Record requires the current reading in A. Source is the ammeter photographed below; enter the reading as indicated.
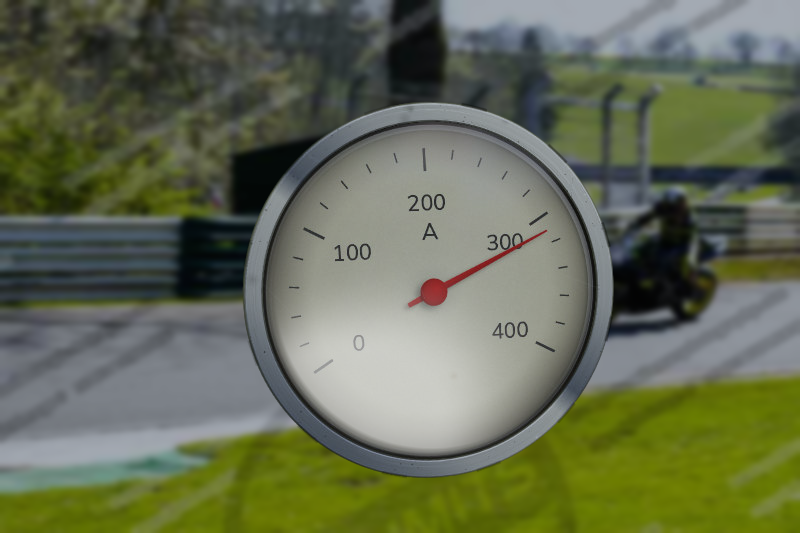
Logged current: 310 A
